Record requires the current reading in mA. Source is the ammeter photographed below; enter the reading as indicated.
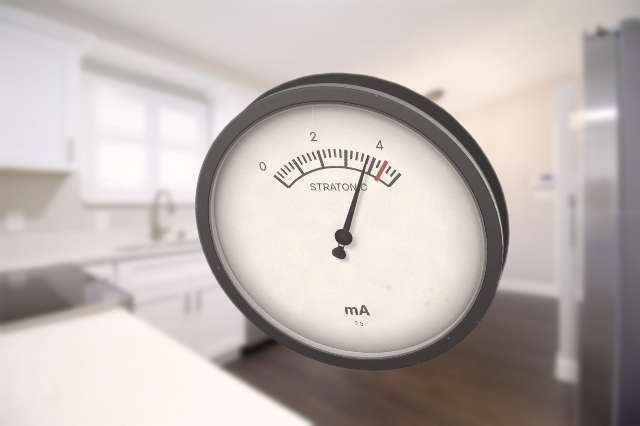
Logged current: 3.8 mA
